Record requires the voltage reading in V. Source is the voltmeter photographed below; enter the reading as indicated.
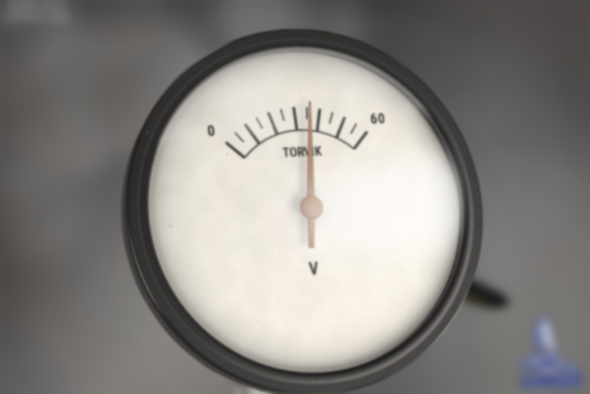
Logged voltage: 35 V
